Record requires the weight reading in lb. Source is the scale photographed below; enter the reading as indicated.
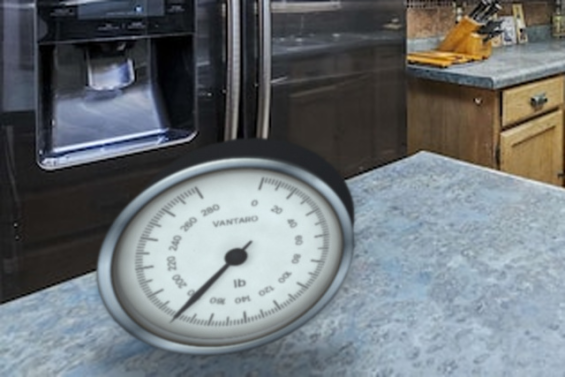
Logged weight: 180 lb
